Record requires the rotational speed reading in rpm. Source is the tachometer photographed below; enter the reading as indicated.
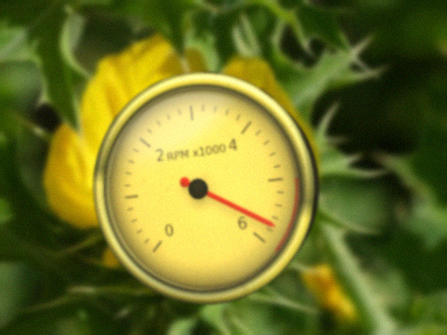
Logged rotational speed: 5700 rpm
